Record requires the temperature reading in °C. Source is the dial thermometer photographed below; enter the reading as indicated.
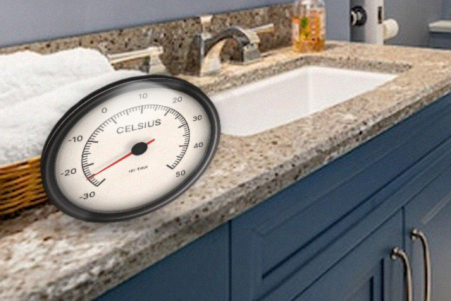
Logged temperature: -25 °C
